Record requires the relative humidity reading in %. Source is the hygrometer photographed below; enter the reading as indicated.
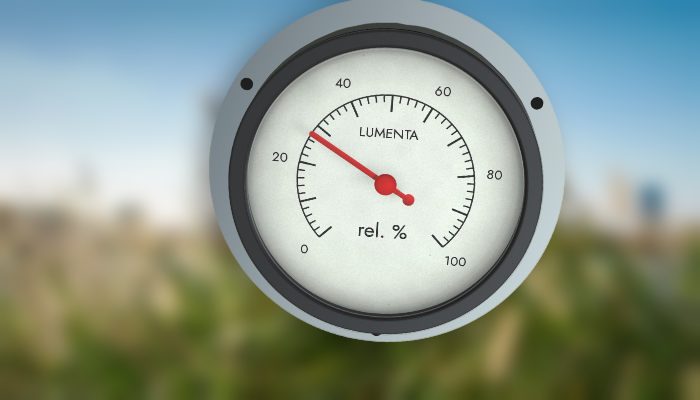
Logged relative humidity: 28 %
